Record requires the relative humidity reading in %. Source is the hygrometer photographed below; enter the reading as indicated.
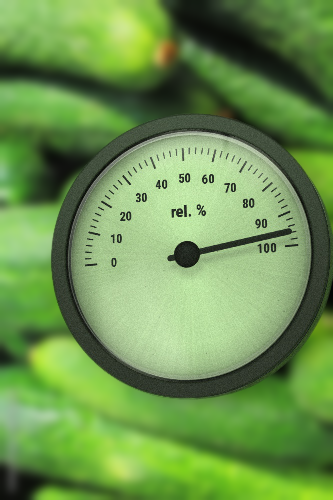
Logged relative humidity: 96 %
